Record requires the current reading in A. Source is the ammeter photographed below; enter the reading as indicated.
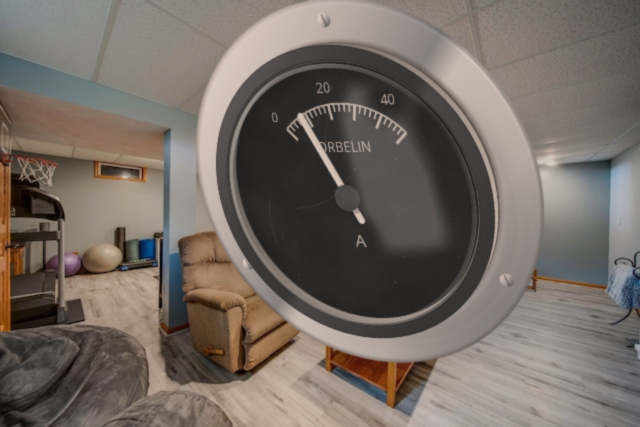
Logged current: 10 A
